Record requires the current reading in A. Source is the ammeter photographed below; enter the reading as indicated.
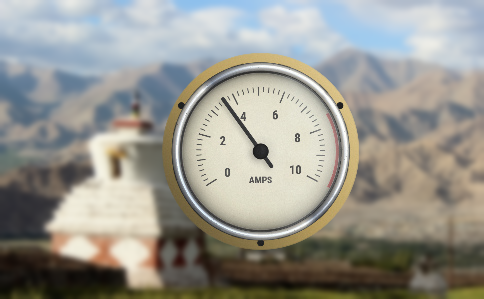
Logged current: 3.6 A
